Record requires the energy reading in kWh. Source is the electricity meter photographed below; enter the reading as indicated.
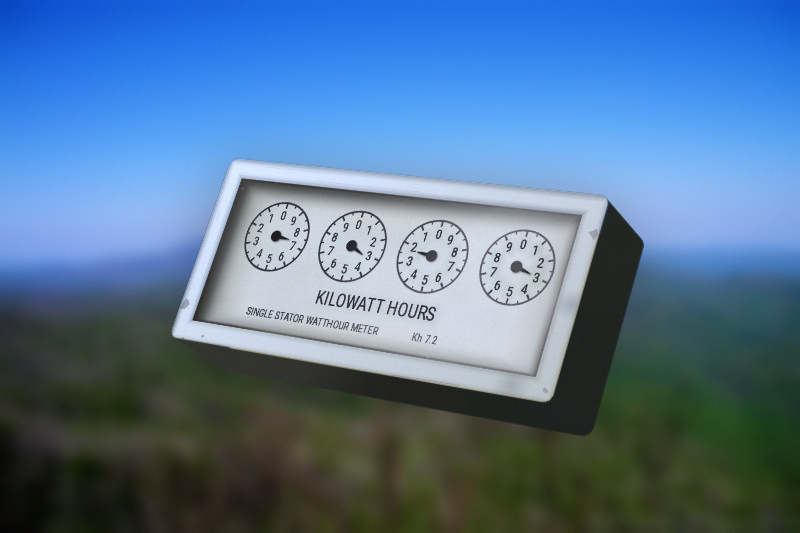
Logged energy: 7323 kWh
